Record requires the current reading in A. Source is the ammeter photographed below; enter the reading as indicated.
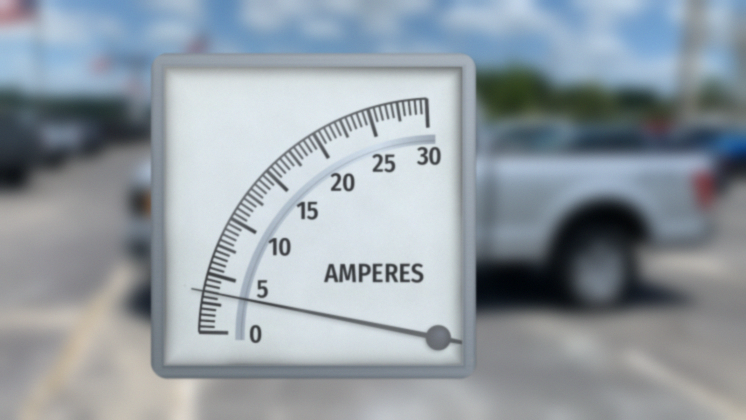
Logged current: 3.5 A
